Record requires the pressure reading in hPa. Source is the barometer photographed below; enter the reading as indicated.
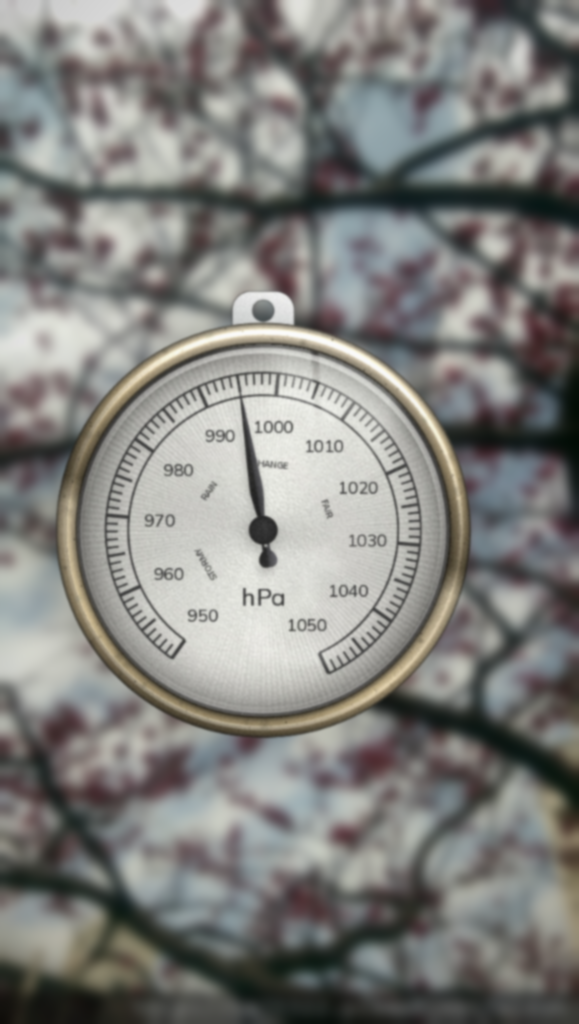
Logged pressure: 995 hPa
